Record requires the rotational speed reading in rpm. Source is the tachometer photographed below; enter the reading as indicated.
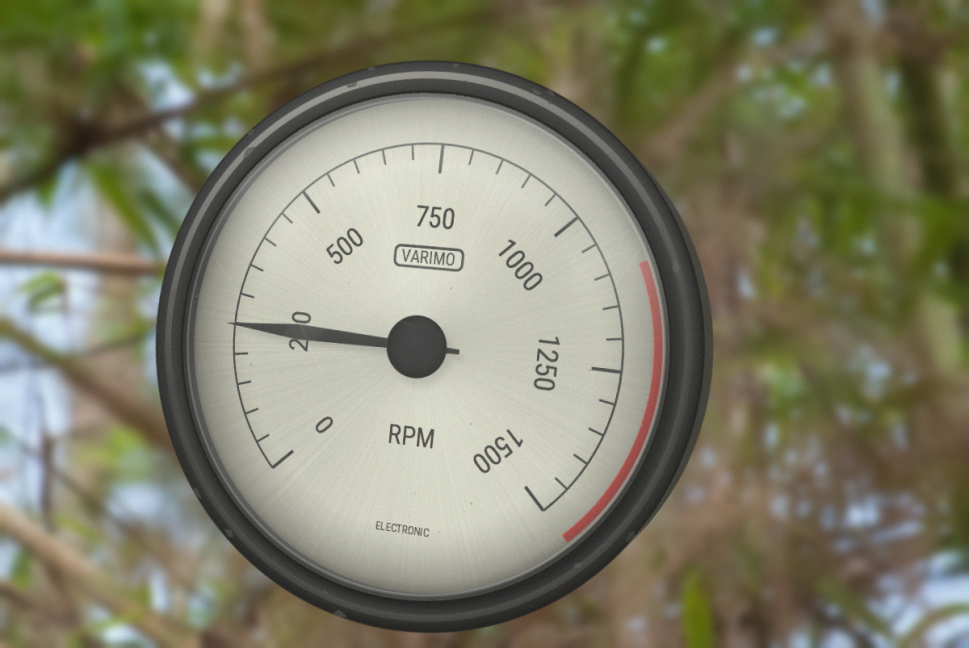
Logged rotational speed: 250 rpm
